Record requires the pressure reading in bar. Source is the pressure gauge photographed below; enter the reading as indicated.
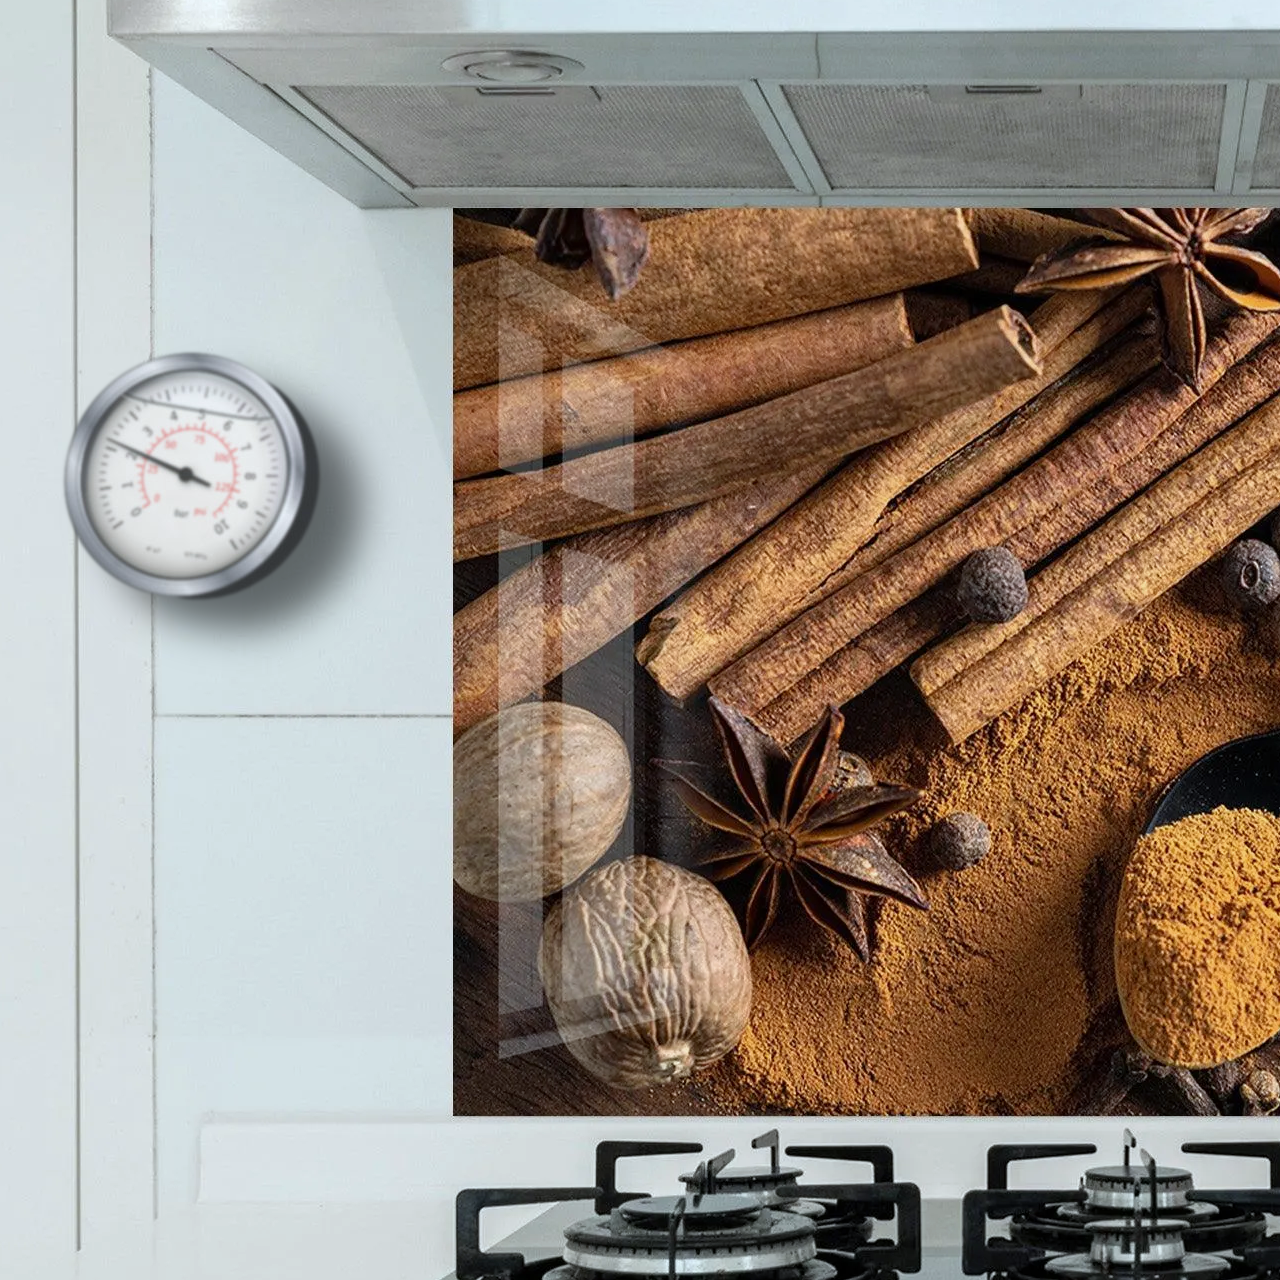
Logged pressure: 2.2 bar
